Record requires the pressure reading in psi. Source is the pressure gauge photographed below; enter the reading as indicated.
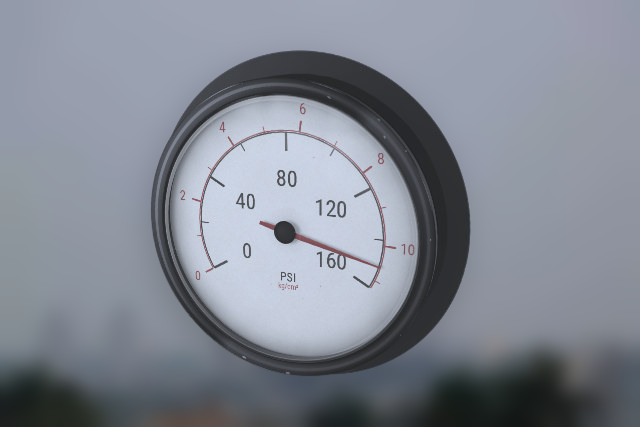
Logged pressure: 150 psi
